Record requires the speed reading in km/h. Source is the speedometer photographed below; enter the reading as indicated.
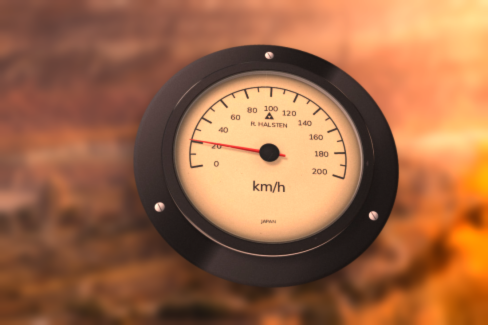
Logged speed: 20 km/h
